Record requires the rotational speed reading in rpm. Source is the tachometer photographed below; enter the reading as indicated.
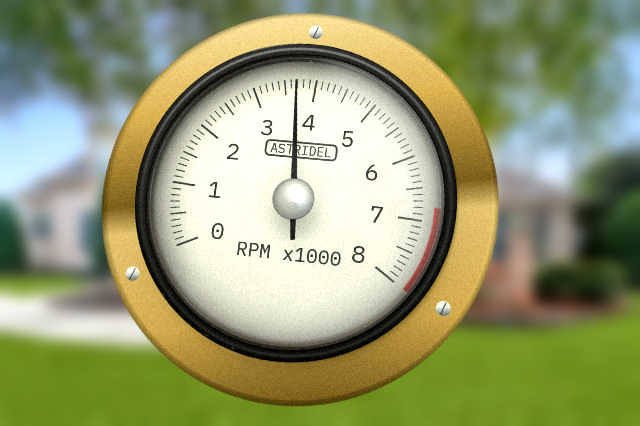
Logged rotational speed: 3700 rpm
